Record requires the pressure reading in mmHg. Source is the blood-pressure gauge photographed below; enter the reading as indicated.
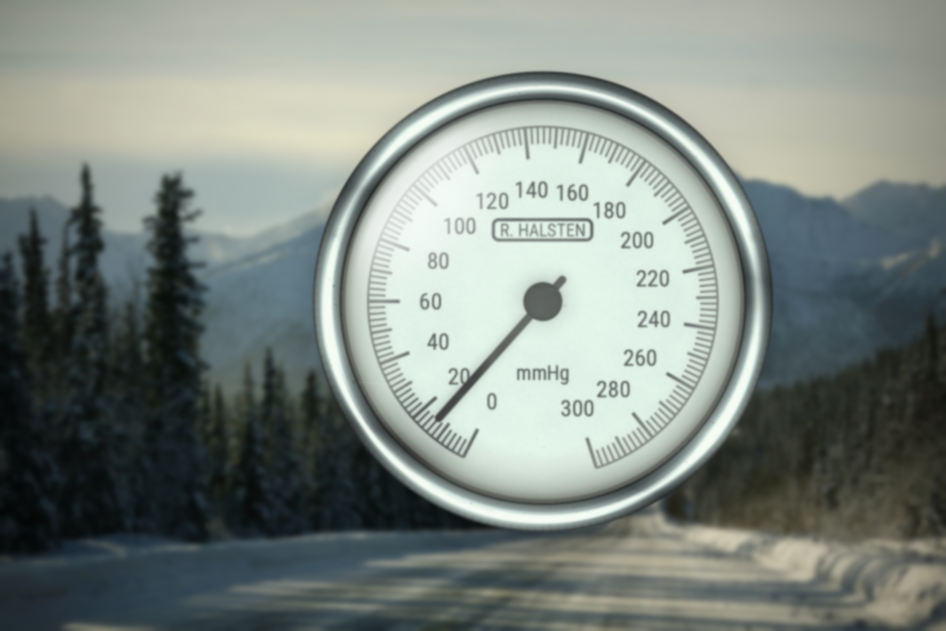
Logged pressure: 14 mmHg
